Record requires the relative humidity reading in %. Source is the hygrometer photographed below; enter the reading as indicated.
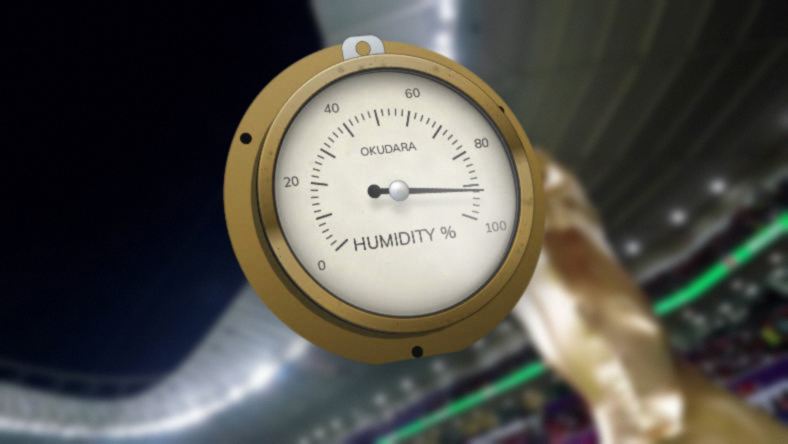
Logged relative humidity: 92 %
